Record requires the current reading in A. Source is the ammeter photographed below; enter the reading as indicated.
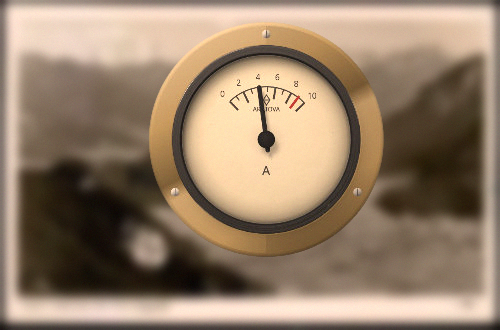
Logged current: 4 A
